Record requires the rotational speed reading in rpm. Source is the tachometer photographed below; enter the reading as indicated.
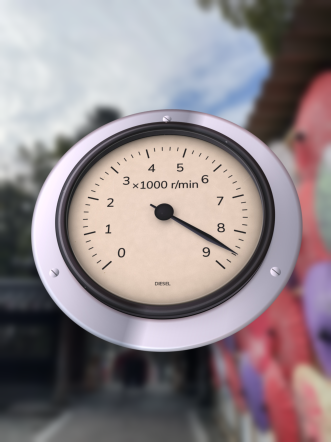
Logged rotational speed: 8600 rpm
